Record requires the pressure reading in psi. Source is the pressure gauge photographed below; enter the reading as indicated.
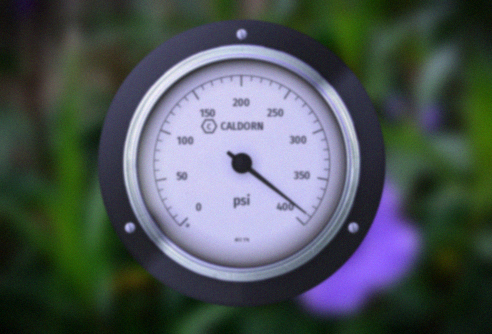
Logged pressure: 390 psi
